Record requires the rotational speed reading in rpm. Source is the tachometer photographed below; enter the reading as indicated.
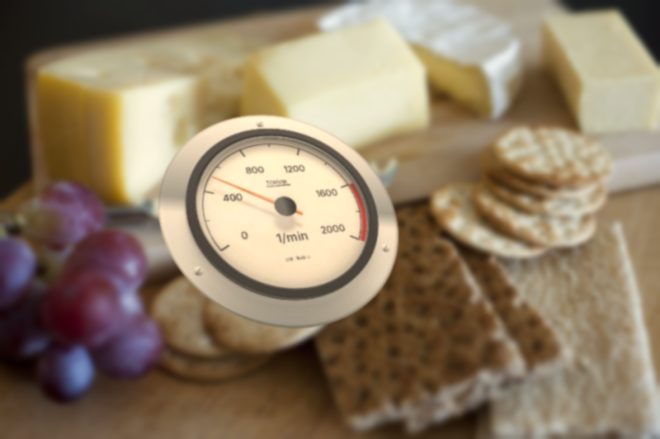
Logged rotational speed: 500 rpm
